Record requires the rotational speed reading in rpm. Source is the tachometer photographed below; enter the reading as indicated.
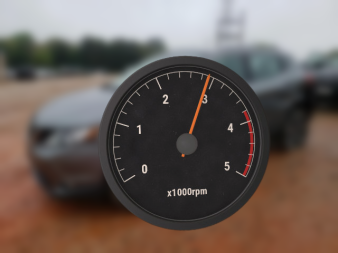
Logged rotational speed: 2900 rpm
